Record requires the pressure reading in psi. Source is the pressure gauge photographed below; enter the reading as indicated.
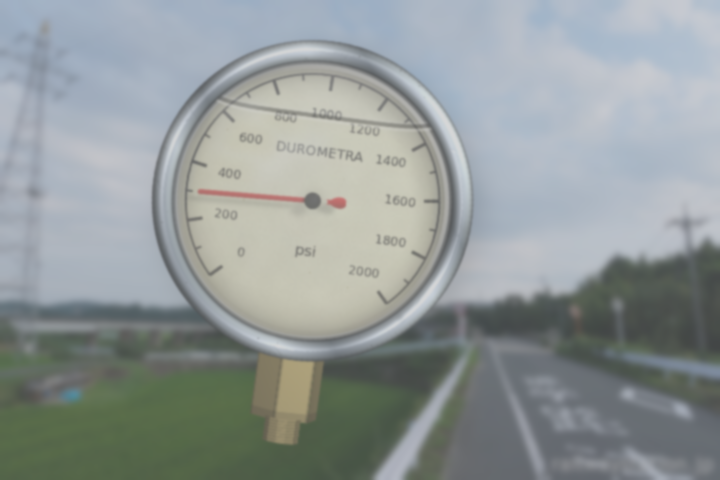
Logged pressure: 300 psi
